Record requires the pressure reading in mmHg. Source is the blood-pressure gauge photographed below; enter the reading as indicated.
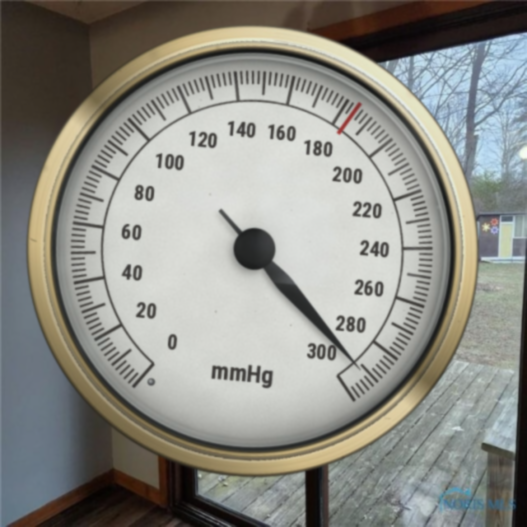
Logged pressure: 292 mmHg
